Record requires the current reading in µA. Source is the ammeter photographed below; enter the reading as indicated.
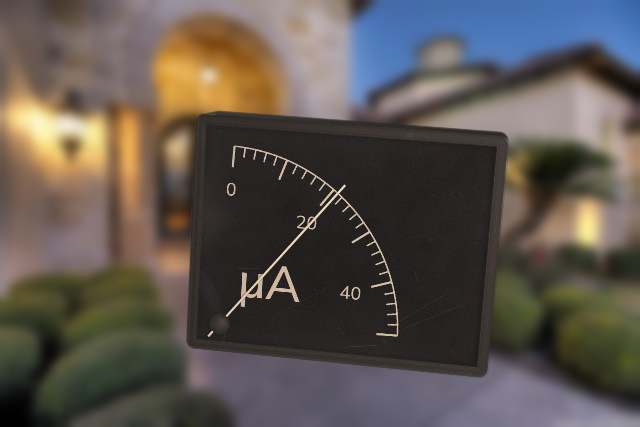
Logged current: 21 µA
